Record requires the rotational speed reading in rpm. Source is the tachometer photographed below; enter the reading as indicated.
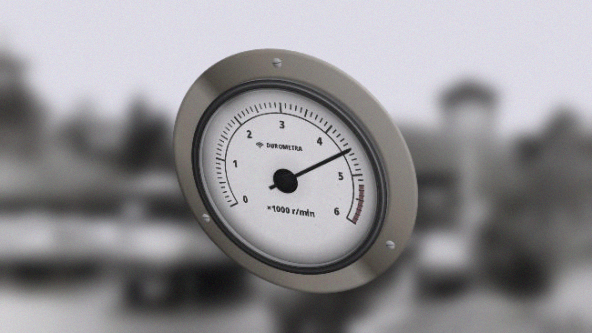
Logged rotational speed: 4500 rpm
